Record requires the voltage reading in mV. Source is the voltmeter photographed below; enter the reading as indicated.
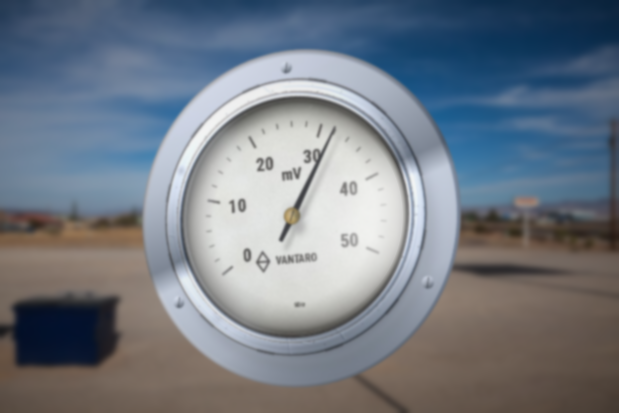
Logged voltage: 32 mV
